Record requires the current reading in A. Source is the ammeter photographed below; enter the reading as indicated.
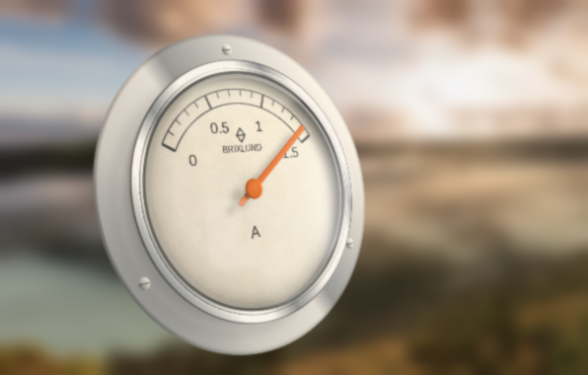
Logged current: 1.4 A
